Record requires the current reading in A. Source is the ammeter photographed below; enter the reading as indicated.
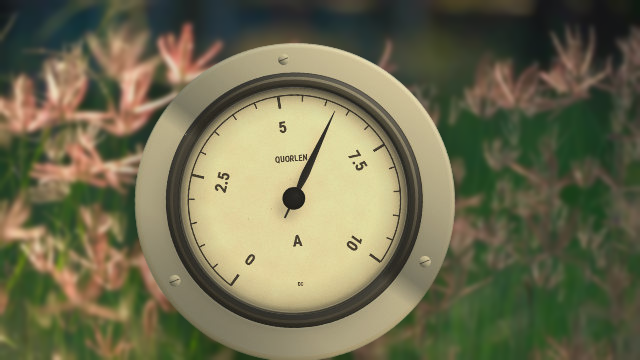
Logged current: 6.25 A
